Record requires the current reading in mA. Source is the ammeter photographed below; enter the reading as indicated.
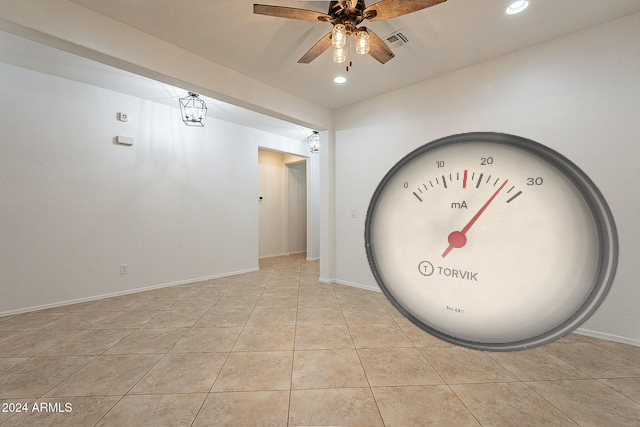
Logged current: 26 mA
